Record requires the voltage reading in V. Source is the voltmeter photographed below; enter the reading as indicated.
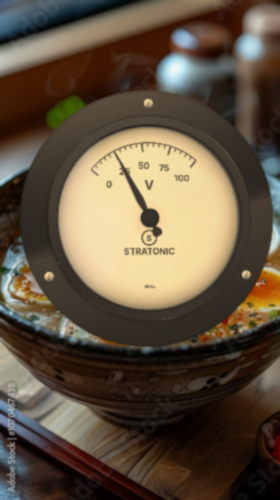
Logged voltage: 25 V
